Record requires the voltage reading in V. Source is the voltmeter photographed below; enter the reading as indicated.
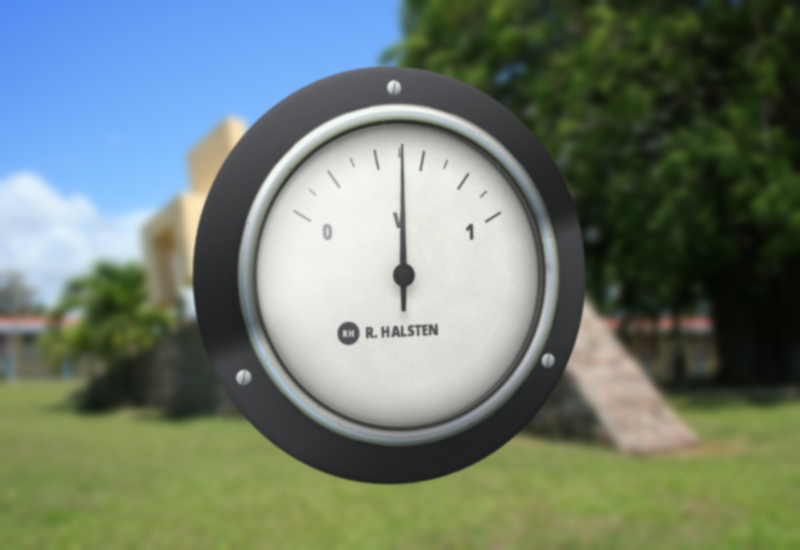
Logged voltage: 0.5 V
